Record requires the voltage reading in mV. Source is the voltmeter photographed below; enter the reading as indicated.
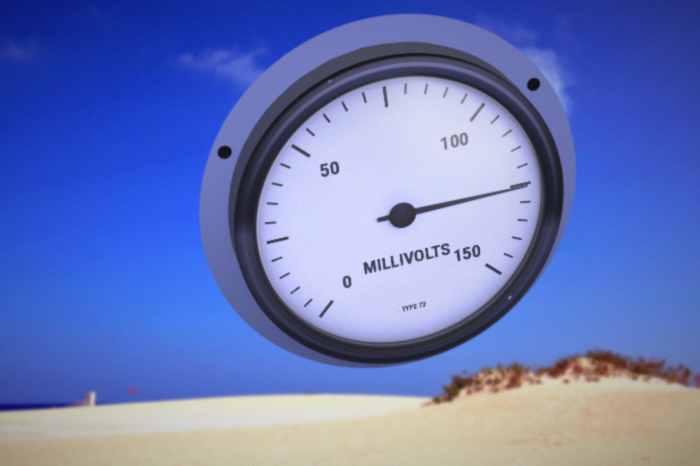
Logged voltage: 125 mV
